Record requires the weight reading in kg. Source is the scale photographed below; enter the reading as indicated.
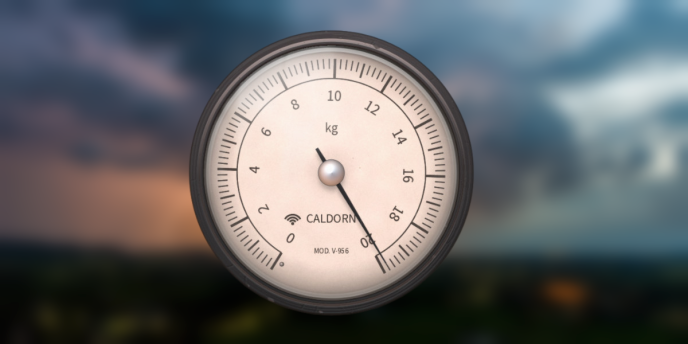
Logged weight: 19.8 kg
